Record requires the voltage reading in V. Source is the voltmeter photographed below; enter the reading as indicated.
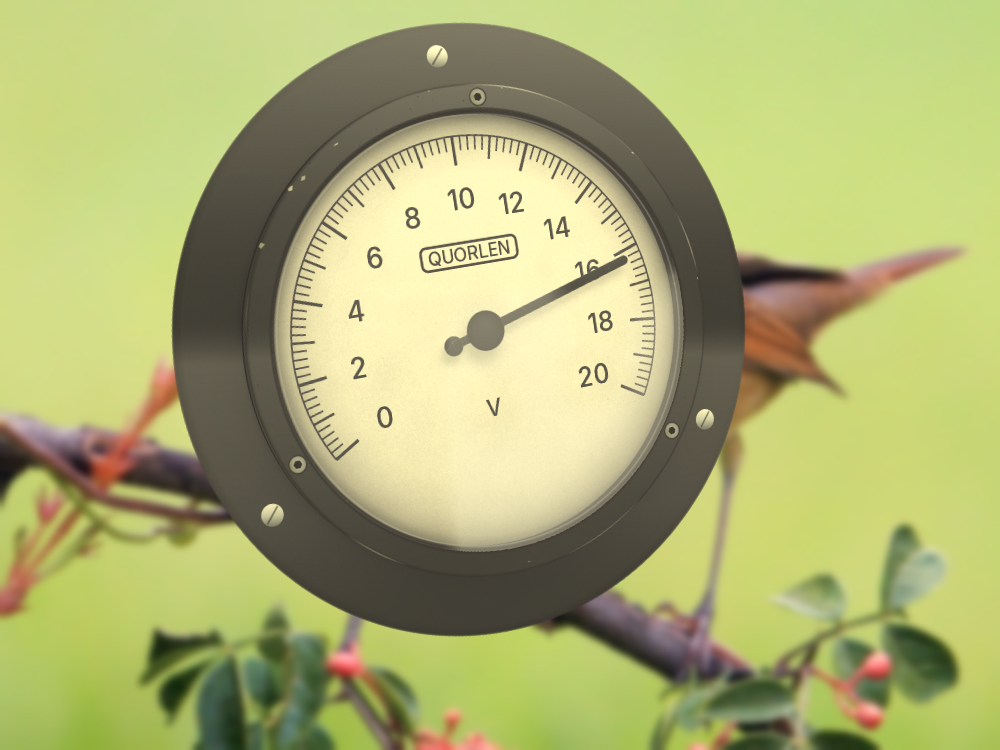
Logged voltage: 16.2 V
